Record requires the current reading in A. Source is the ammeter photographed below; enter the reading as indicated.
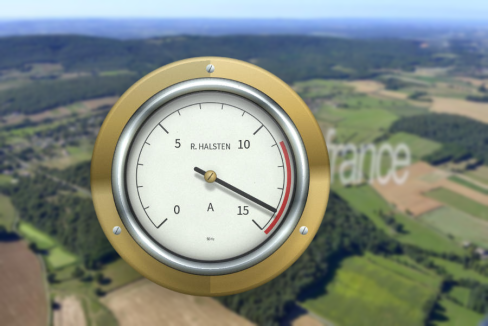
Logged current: 14 A
